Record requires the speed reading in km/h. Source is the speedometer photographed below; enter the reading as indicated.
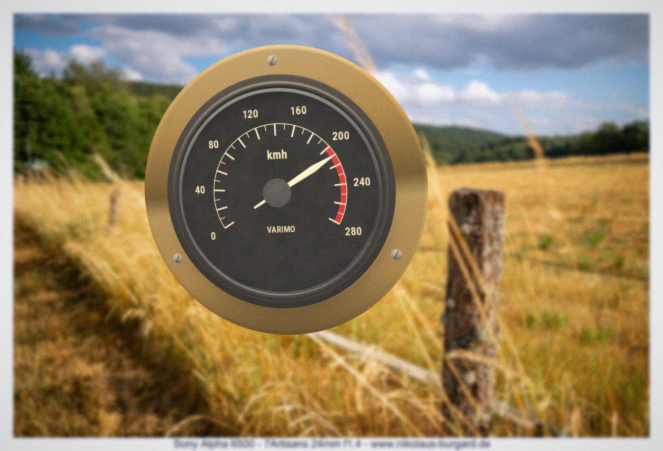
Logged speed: 210 km/h
